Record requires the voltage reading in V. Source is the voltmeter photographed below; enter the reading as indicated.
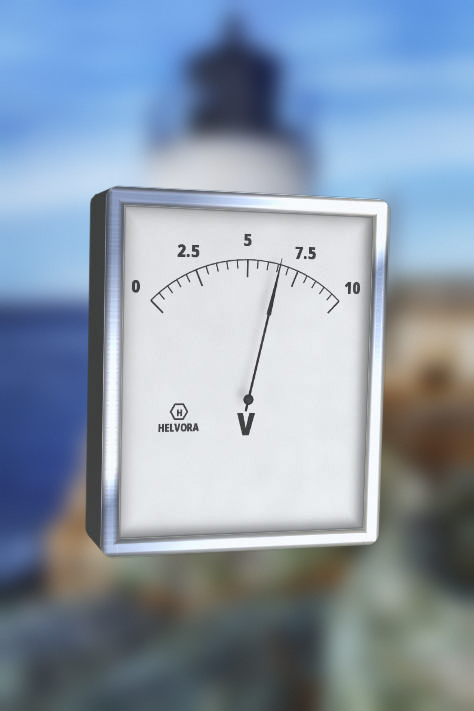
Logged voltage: 6.5 V
